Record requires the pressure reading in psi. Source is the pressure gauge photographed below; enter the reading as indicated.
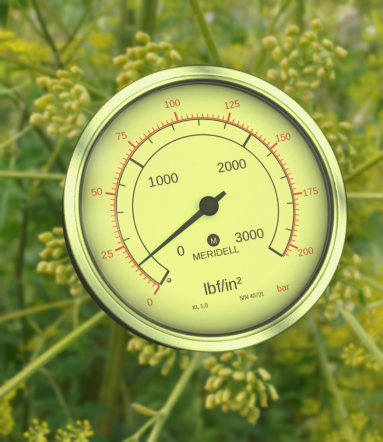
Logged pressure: 200 psi
